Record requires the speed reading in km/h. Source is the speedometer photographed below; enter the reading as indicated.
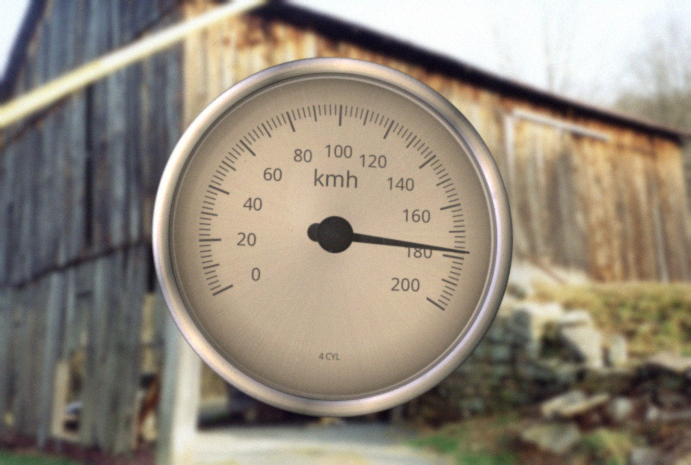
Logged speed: 178 km/h
